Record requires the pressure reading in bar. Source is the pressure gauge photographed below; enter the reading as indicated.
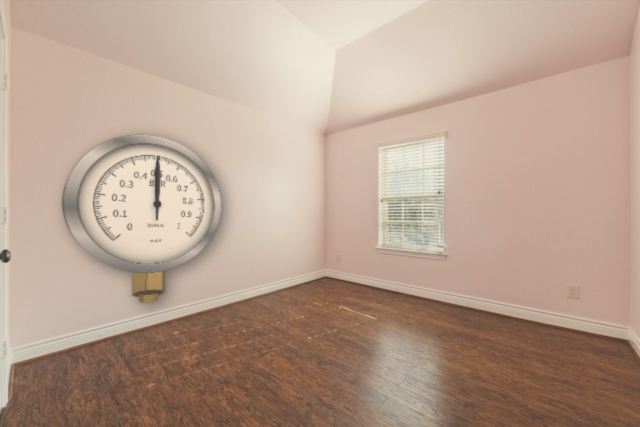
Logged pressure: 0.5 bar
